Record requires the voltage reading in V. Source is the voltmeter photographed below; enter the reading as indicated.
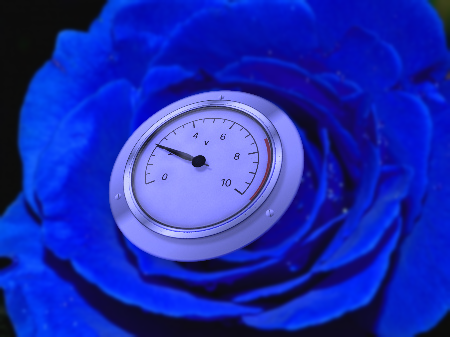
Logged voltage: 2 V
